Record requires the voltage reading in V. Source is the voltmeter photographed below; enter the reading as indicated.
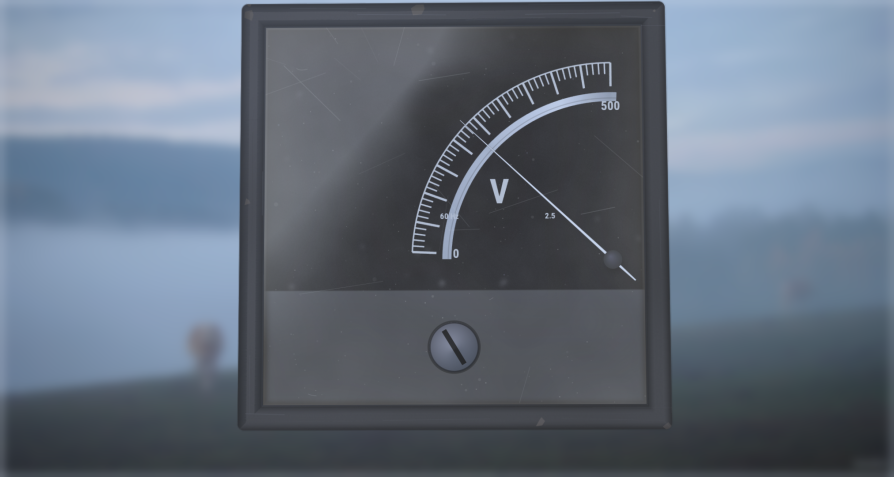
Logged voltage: 230 V
